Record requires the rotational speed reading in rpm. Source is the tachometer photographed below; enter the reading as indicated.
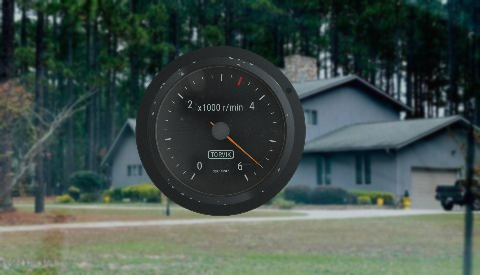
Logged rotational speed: 5600 rpm
